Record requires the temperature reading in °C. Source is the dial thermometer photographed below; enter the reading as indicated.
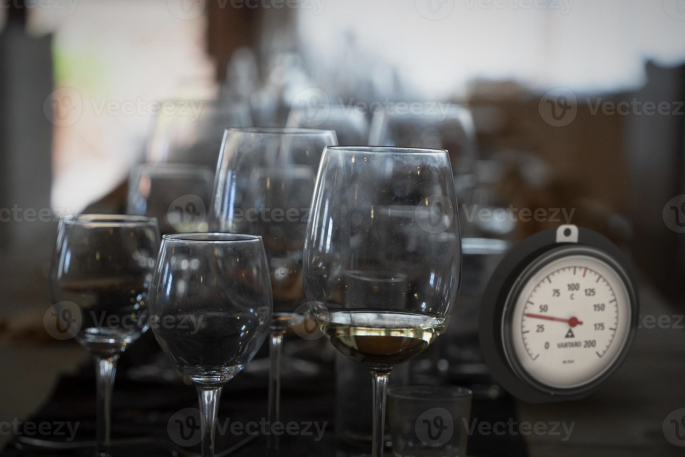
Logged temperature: 40 °C
